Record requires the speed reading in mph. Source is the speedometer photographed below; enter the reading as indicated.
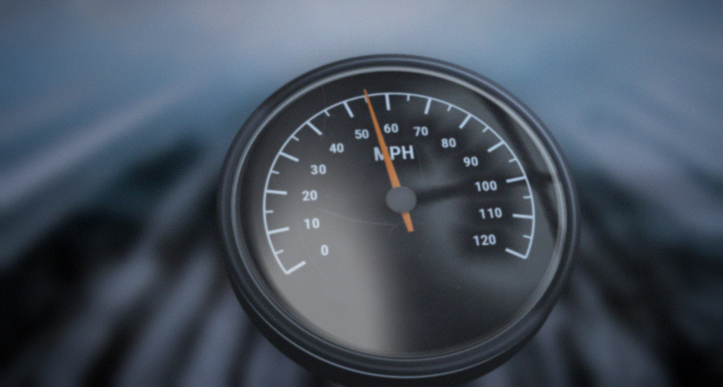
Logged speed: 55 mph
